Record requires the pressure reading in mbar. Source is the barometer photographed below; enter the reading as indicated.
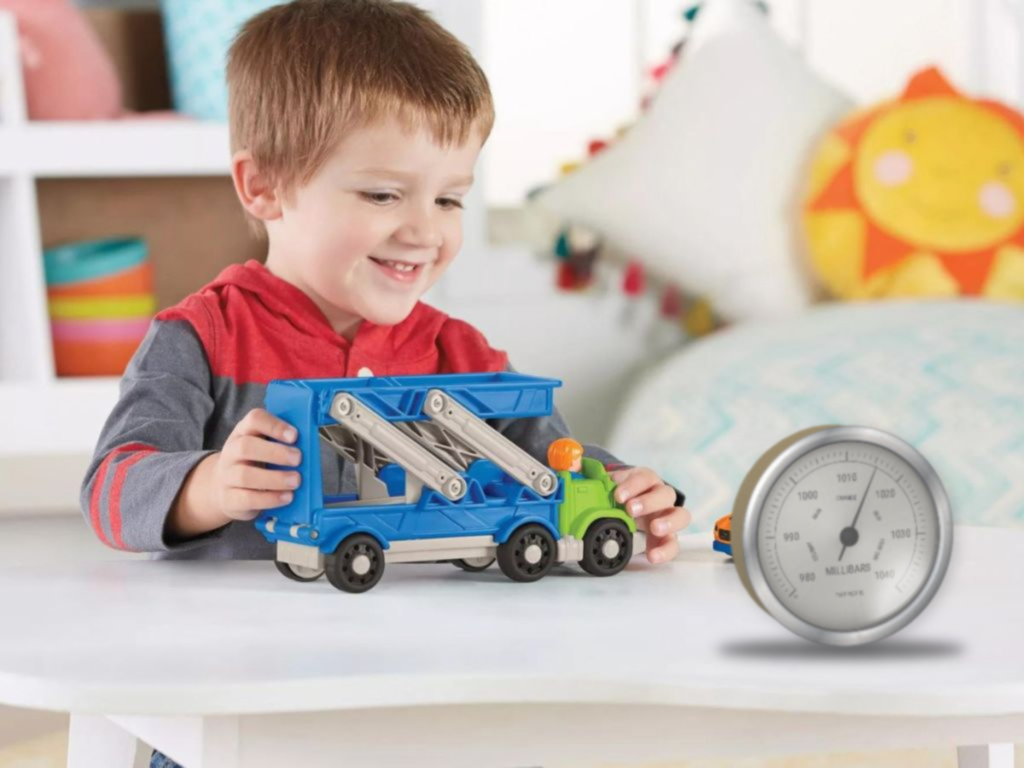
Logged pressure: 1015 mbar
